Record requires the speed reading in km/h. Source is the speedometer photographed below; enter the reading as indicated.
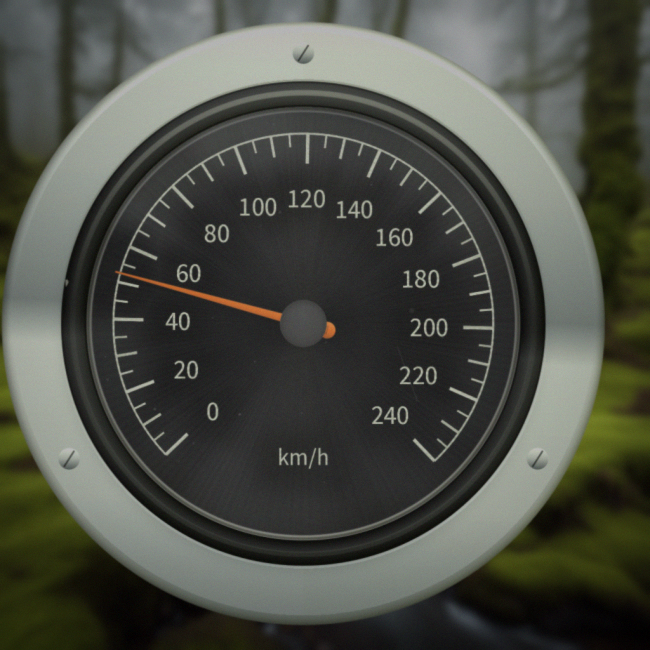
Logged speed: 52.5 km/h
